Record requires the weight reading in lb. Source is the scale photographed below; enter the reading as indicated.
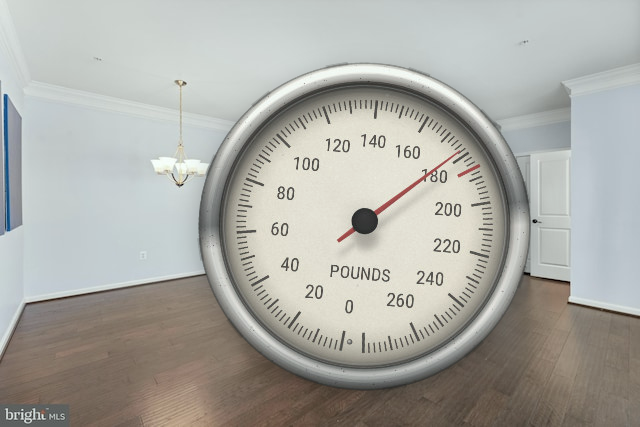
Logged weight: 178 lb
